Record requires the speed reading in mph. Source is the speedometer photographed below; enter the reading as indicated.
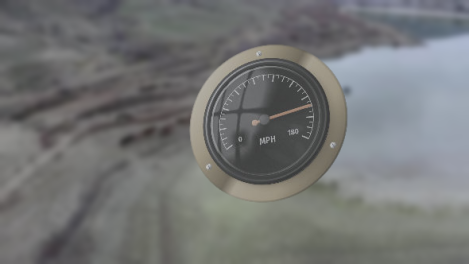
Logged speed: 150 mph
